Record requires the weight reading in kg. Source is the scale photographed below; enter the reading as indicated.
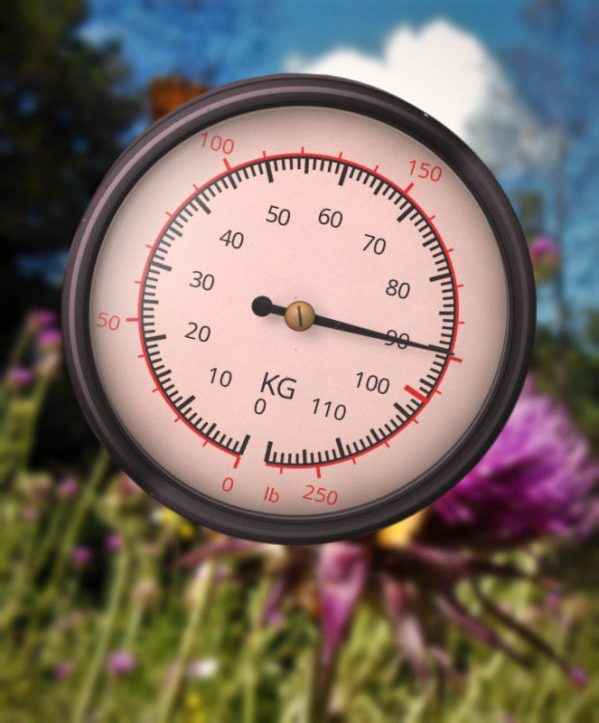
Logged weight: 90 kg
